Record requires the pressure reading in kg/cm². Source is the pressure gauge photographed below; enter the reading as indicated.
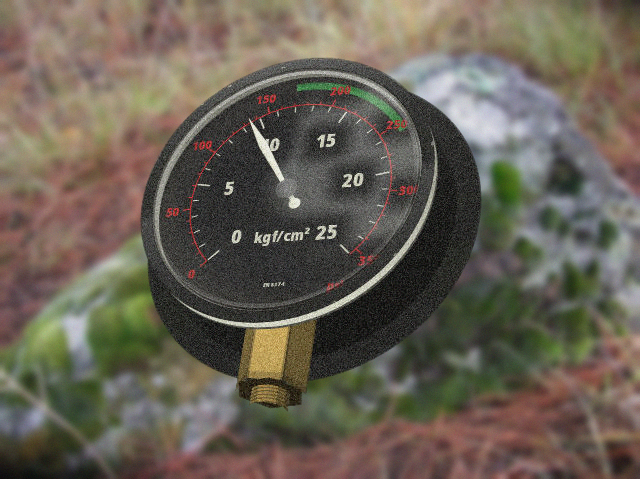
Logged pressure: 9.5 kg/cm²
